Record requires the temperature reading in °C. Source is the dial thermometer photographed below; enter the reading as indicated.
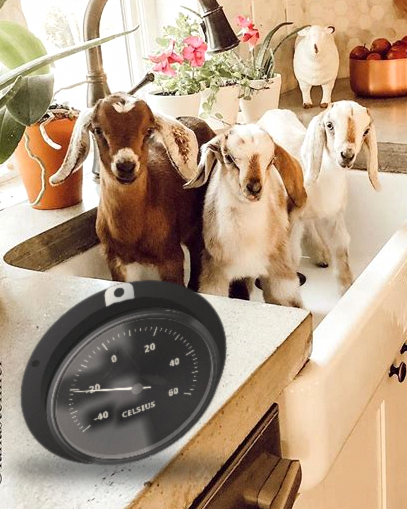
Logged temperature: -20 °C
